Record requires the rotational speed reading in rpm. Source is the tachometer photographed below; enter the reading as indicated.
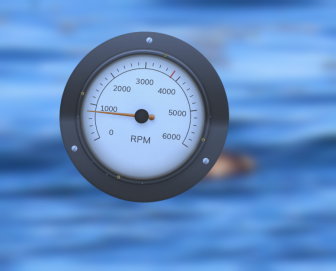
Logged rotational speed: 800 rpm
